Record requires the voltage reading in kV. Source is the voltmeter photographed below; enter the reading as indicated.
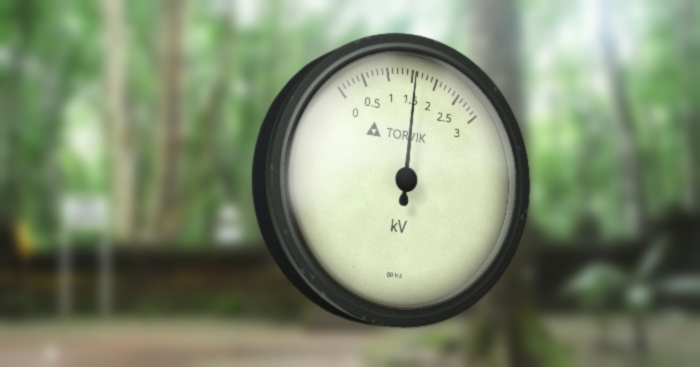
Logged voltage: 1.5 kV
